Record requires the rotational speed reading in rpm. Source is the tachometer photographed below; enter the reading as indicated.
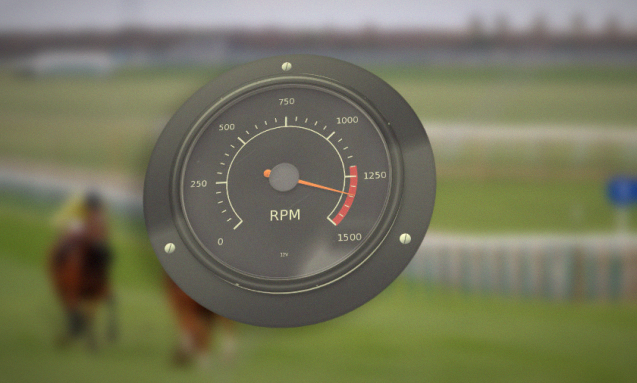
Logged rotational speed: 1350 rpm
